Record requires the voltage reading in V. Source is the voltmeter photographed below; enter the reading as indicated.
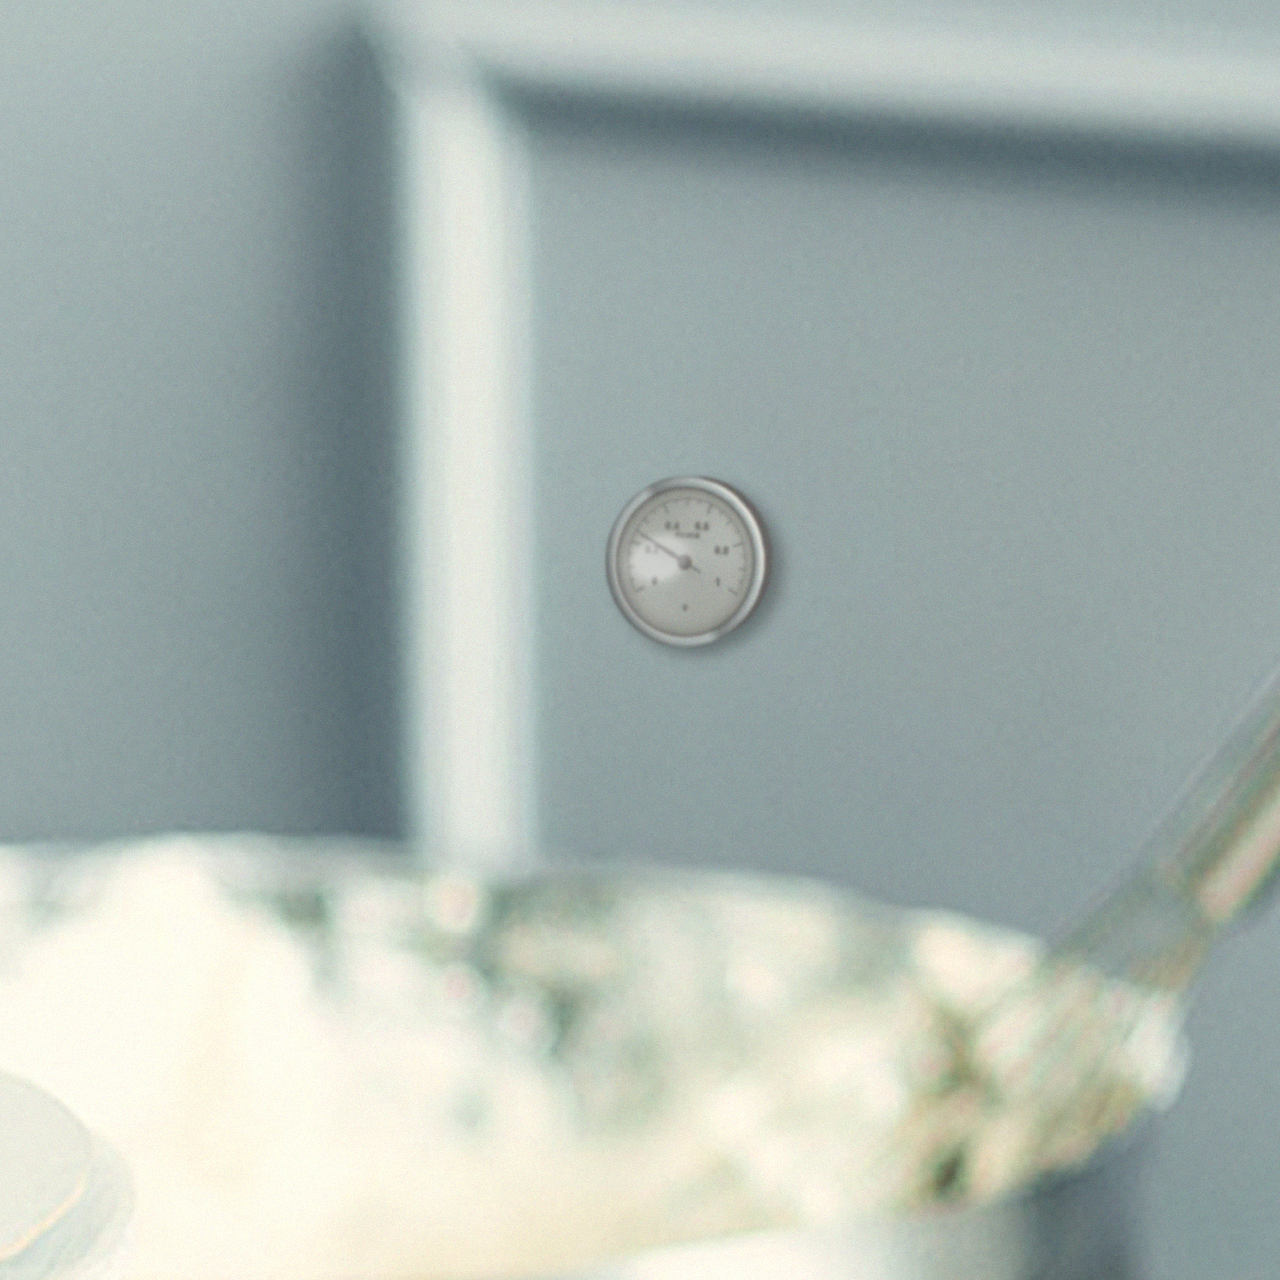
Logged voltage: 0.25 V
